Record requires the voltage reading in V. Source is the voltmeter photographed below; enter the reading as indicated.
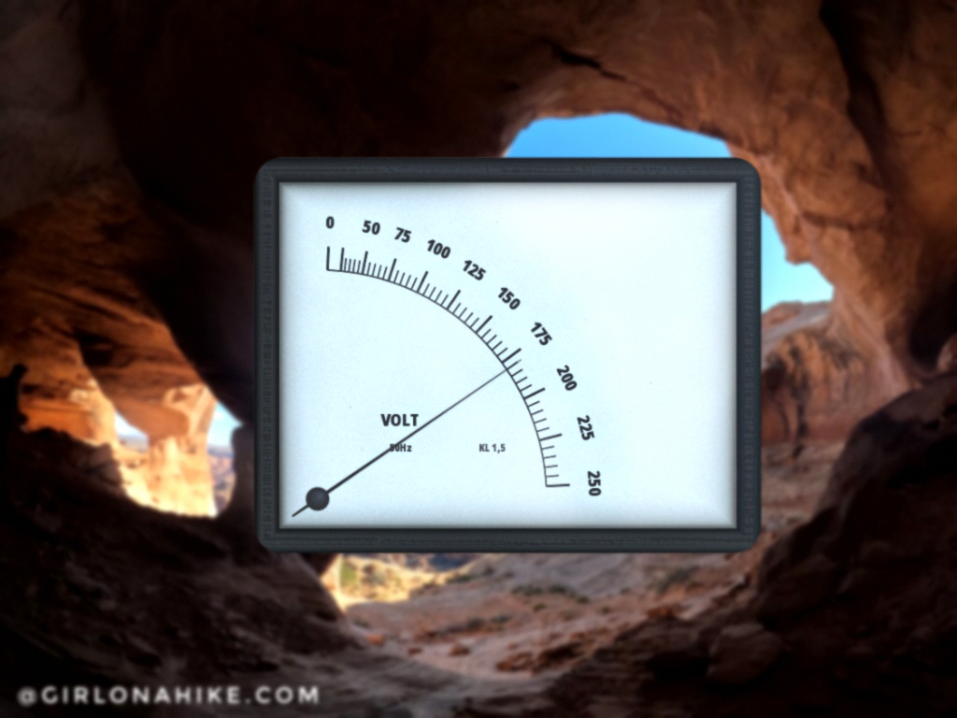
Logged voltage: 180 V
